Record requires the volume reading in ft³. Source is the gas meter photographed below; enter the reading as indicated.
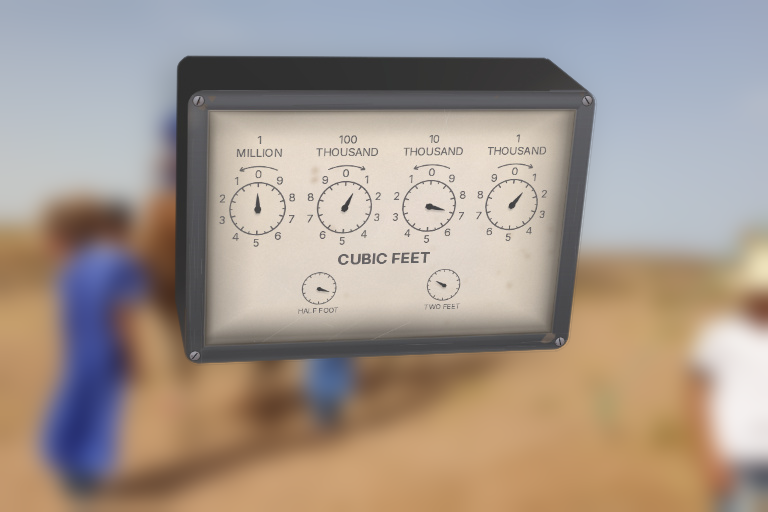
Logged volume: 7100 ft³
